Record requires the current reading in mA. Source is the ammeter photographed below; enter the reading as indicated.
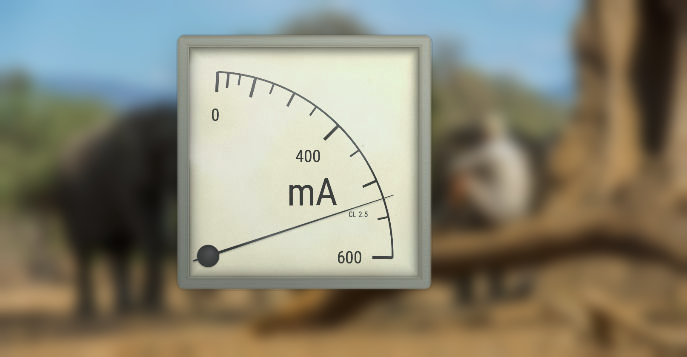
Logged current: 525 mA
